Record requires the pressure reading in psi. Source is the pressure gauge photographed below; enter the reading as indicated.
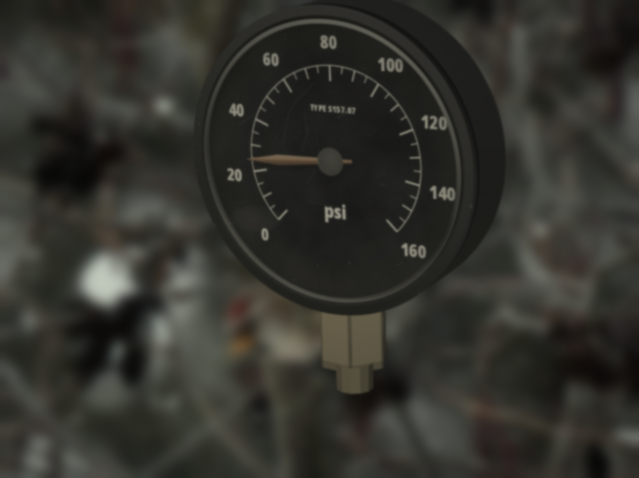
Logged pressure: 25 psi
